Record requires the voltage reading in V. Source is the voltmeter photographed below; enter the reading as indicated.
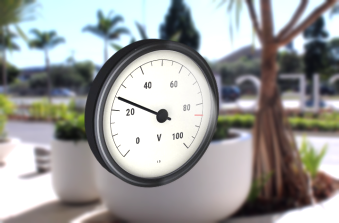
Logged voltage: 25 V
